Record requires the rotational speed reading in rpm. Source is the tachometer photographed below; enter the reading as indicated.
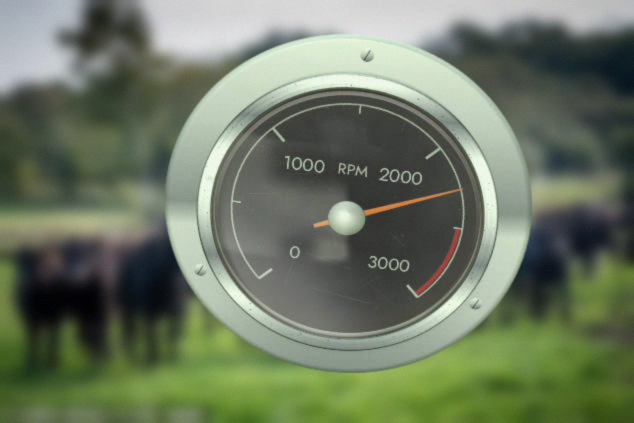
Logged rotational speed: 2250 rpm
